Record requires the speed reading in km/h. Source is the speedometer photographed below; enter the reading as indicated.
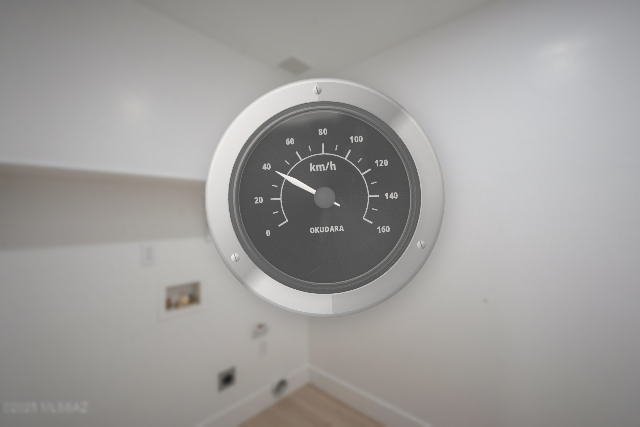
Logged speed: 40 km/h
